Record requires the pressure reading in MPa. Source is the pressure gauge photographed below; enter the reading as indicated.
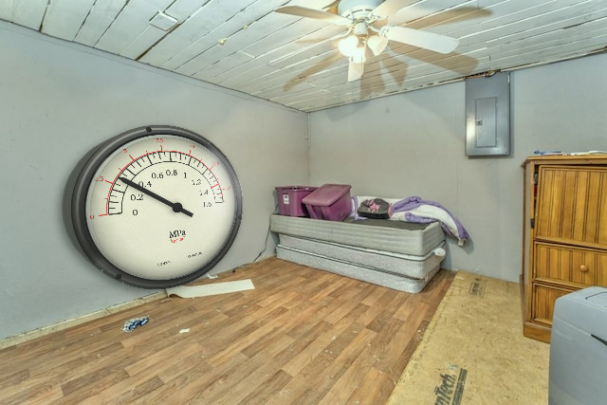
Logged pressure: 0.3 MPa
